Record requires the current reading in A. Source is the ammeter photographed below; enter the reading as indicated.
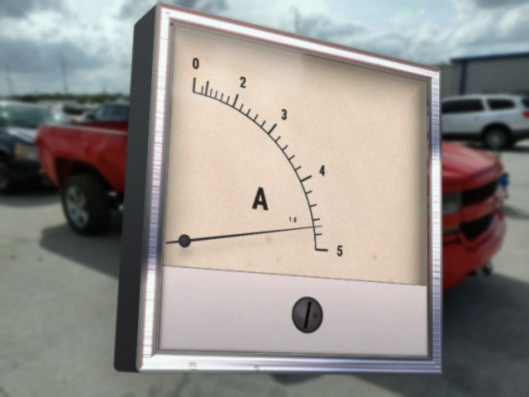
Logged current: 4.7 A
